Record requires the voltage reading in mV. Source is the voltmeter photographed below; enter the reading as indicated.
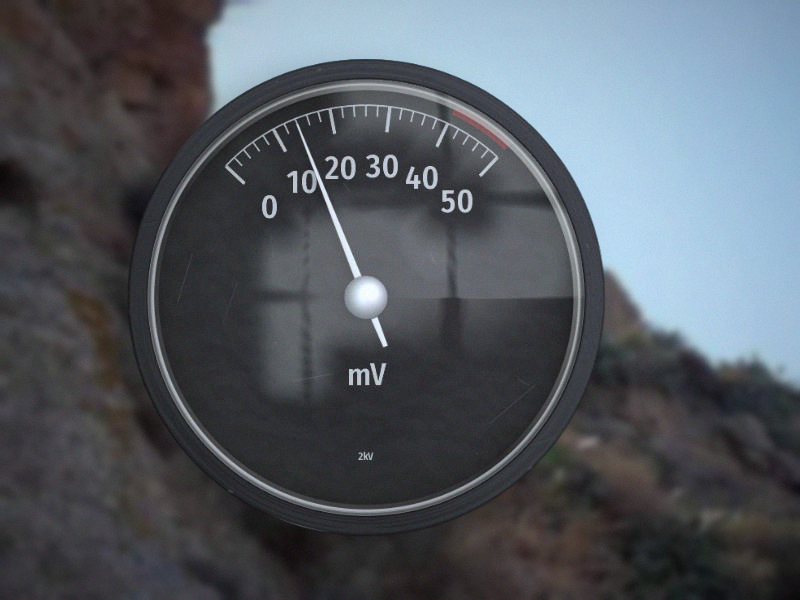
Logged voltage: 14 mV
